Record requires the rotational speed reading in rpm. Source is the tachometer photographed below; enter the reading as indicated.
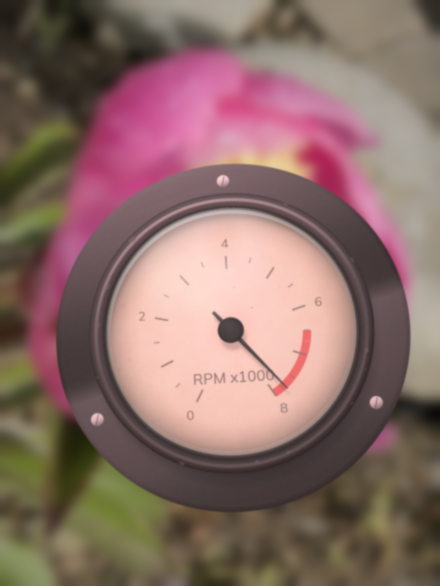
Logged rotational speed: 7750 rpm
